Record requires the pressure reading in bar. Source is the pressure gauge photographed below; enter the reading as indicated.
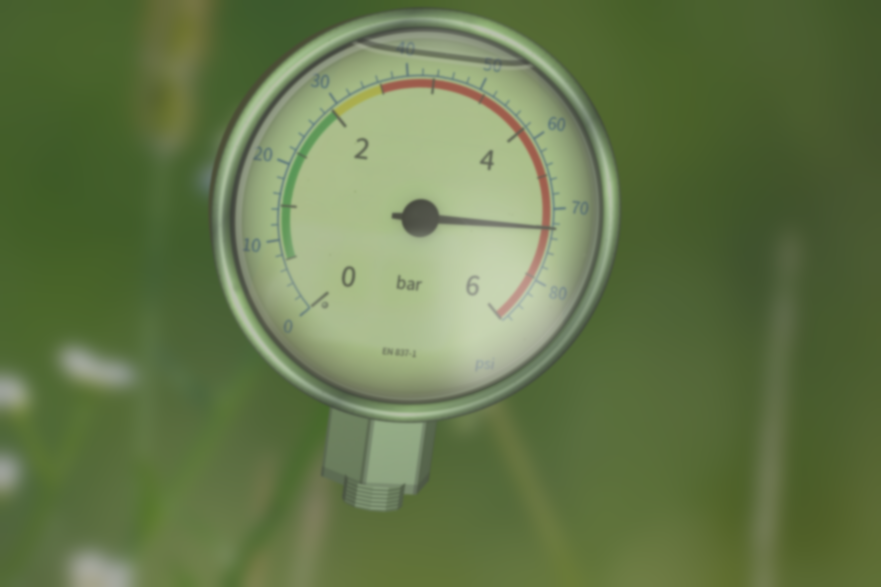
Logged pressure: 5 bar
